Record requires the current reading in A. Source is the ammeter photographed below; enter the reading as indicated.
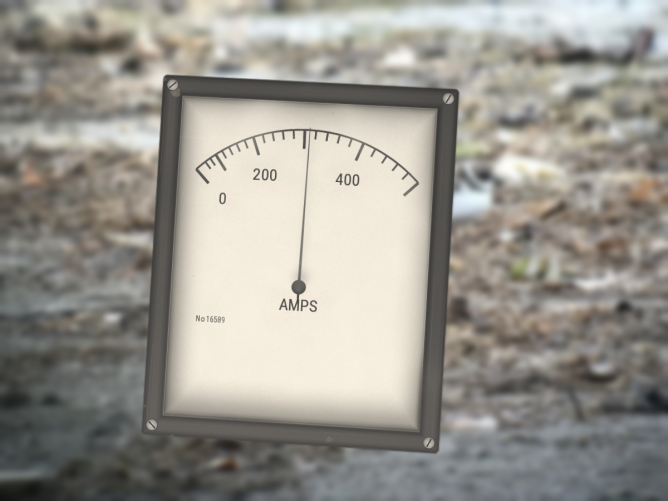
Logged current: 310 A
